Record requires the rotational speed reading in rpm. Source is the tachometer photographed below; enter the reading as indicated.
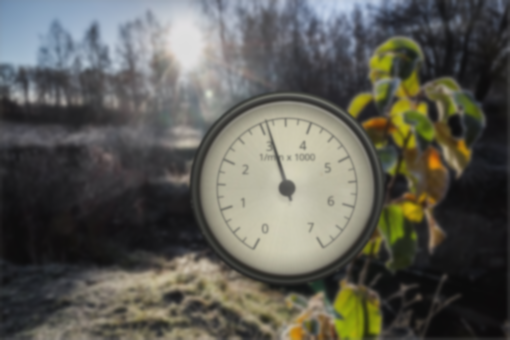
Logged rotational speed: 3125 rpm
